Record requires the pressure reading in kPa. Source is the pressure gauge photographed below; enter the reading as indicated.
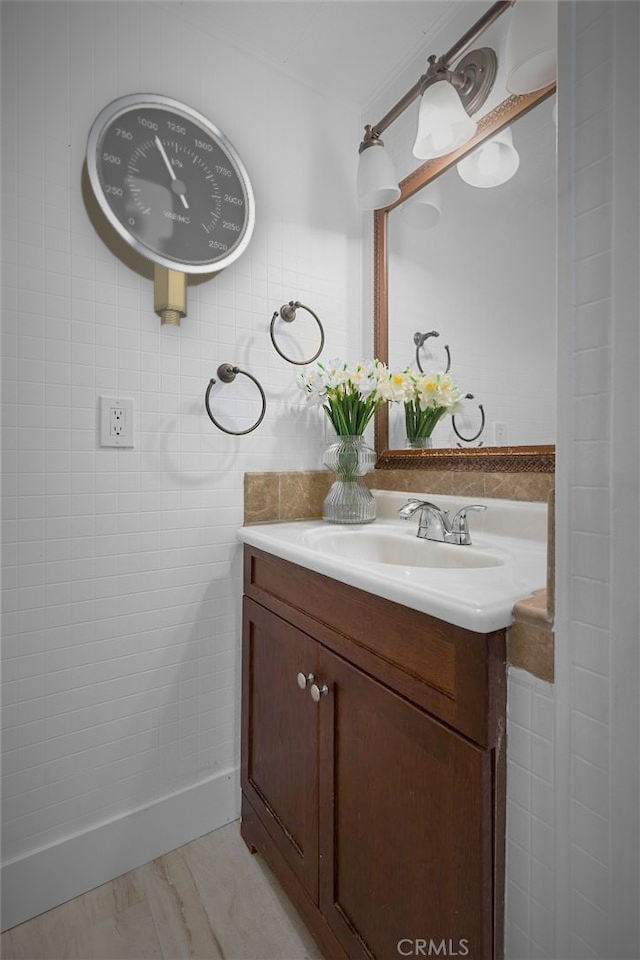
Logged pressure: 1000 kPa
